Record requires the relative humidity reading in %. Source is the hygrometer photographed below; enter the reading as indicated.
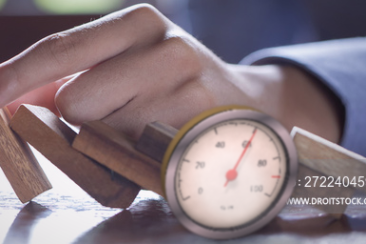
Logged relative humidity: 60 %
